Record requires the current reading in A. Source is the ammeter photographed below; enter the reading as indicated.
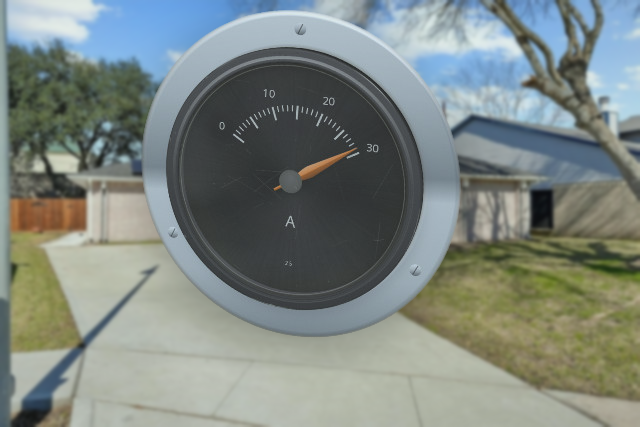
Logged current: 29 A
